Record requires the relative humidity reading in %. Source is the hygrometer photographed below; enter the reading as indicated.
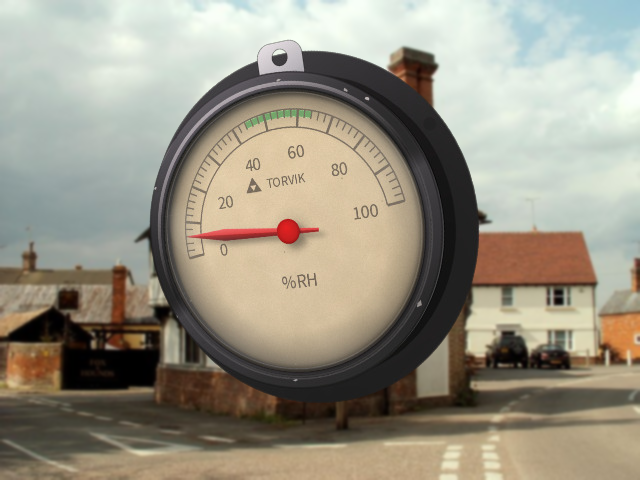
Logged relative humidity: 6 %
